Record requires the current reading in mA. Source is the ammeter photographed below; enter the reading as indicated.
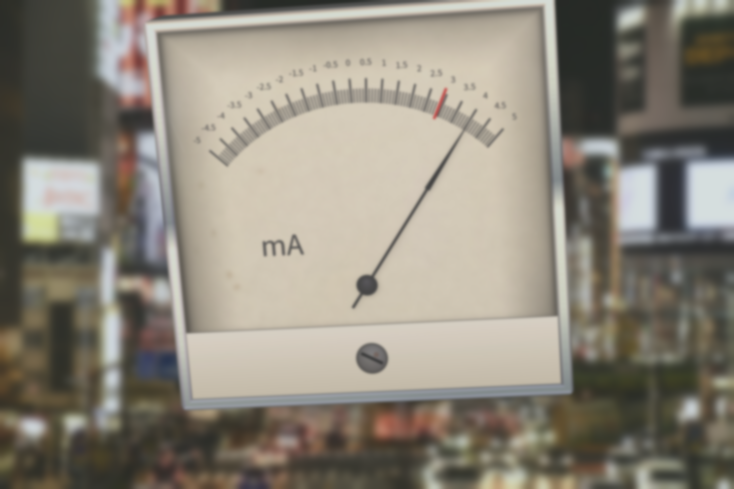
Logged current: 4 mA
